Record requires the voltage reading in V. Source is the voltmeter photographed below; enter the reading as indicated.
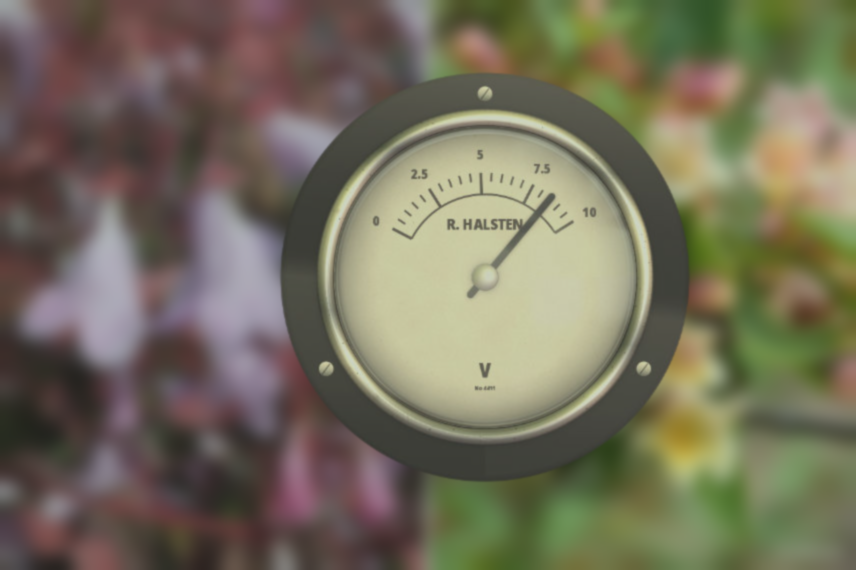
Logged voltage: 8.5 V
